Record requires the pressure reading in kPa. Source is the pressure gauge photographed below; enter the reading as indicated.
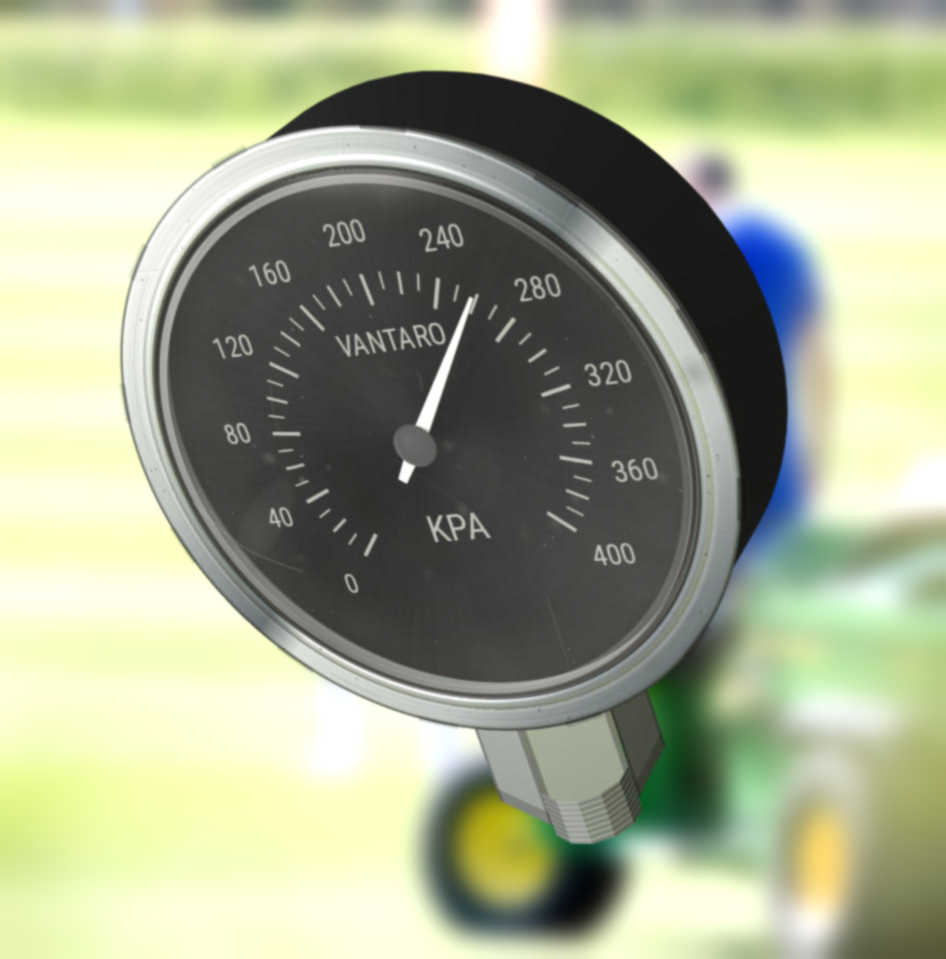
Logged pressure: 260 kPa
